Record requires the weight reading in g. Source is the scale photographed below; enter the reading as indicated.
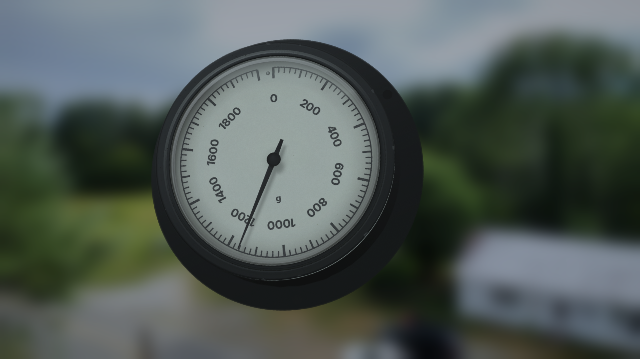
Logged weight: 1160 g
